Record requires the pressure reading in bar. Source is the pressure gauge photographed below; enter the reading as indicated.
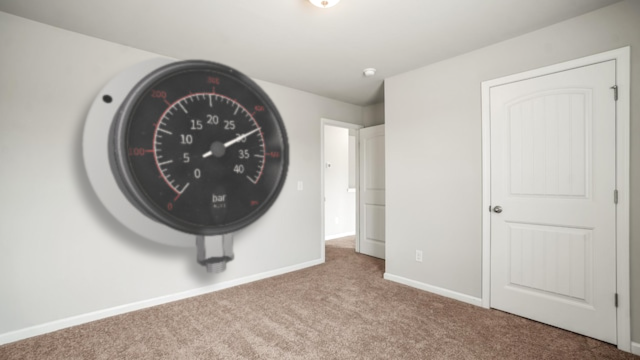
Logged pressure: 30 bar
